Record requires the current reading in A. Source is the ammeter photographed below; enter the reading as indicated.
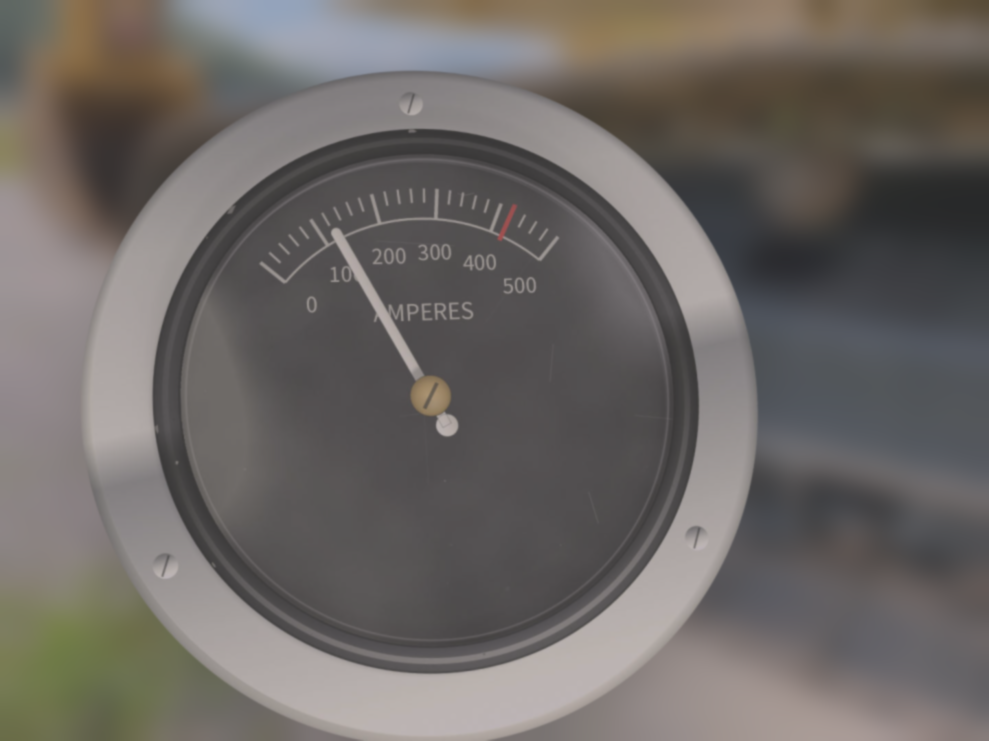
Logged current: 120 A
